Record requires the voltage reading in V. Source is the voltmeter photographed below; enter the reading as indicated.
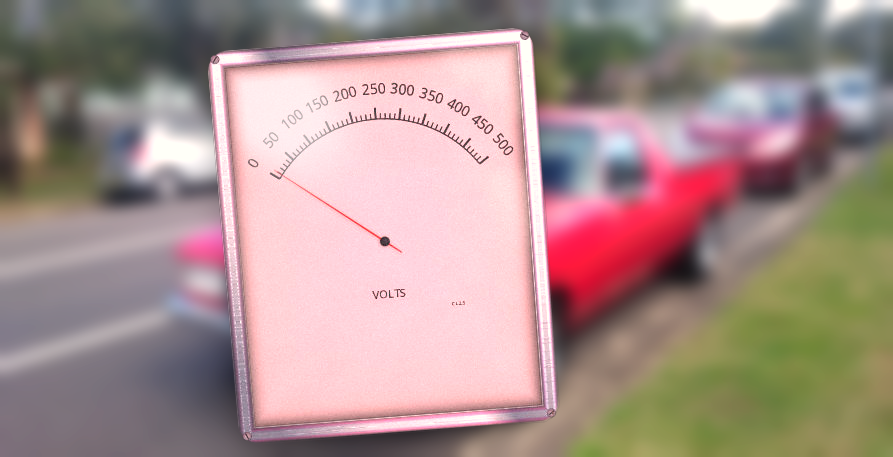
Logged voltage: 10 V
